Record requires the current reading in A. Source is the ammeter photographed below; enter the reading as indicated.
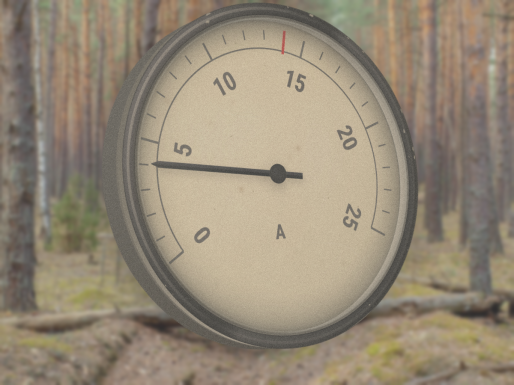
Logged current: 4 A
